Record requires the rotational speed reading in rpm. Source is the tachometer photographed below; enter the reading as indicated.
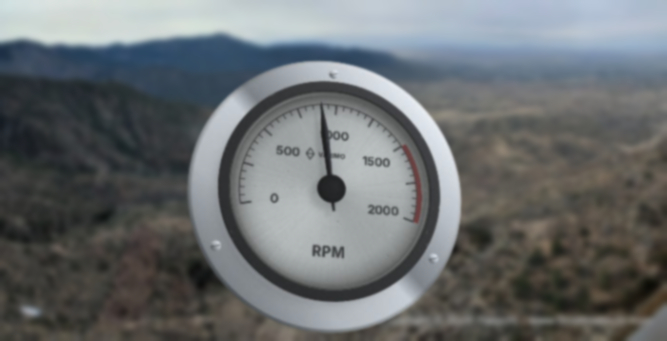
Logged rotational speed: 900 rpm
